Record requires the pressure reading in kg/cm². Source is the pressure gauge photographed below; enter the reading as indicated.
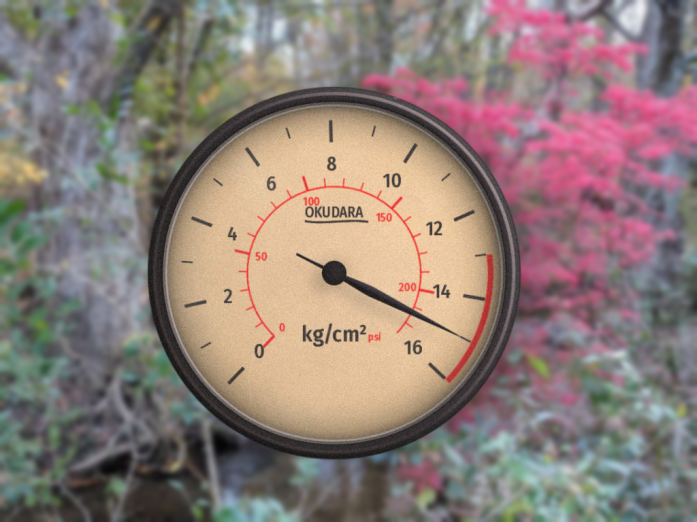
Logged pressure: 15 kg/cm²
